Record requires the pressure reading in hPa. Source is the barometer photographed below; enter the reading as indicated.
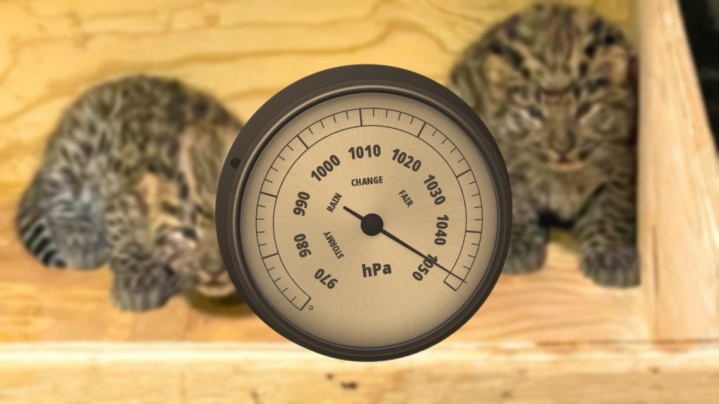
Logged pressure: 1048 hPa
